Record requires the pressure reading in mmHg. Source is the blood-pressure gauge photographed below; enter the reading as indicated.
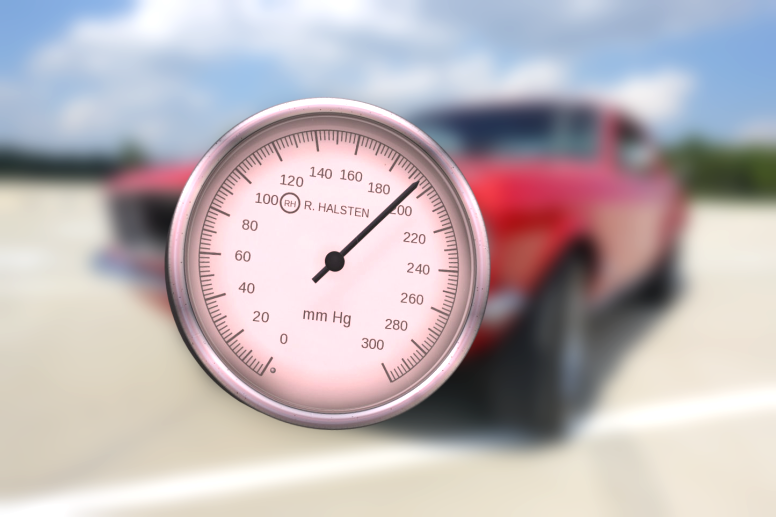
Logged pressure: 194 mmHg
